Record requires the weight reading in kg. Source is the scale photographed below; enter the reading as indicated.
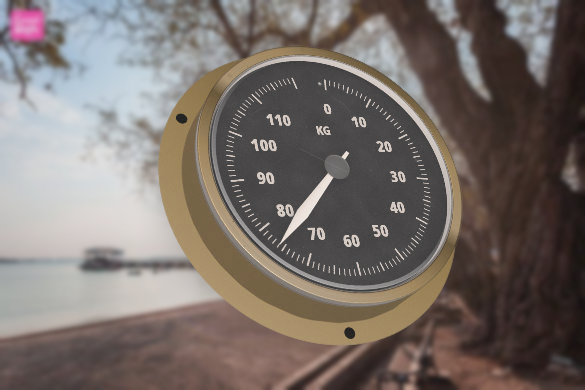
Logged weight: 76 kg
